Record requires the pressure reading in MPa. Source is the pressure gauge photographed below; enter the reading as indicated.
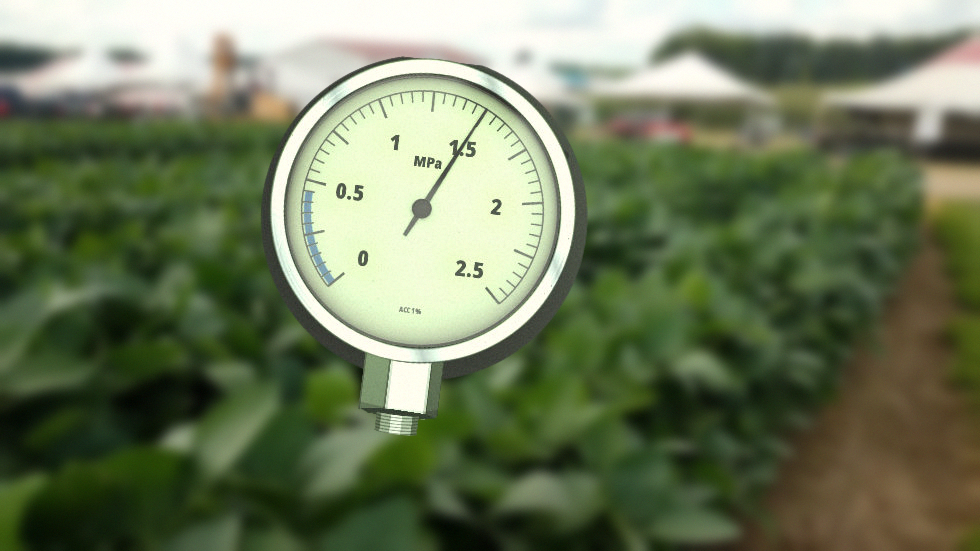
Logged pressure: 1.5 MPa
